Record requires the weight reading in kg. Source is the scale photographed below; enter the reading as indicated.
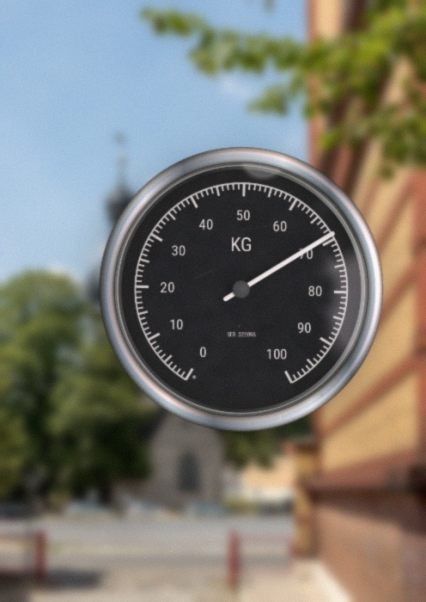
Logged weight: 69 kg
